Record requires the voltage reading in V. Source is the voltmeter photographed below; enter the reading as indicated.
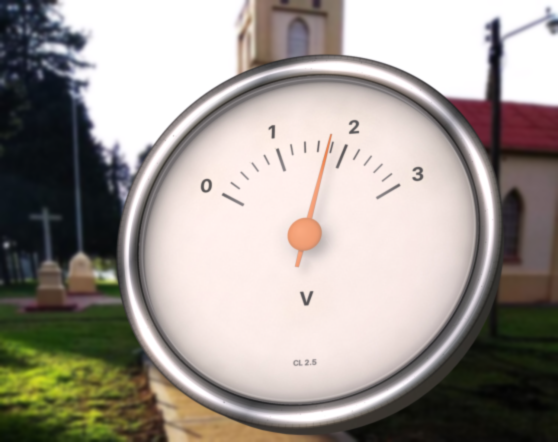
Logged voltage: 1.8 V
